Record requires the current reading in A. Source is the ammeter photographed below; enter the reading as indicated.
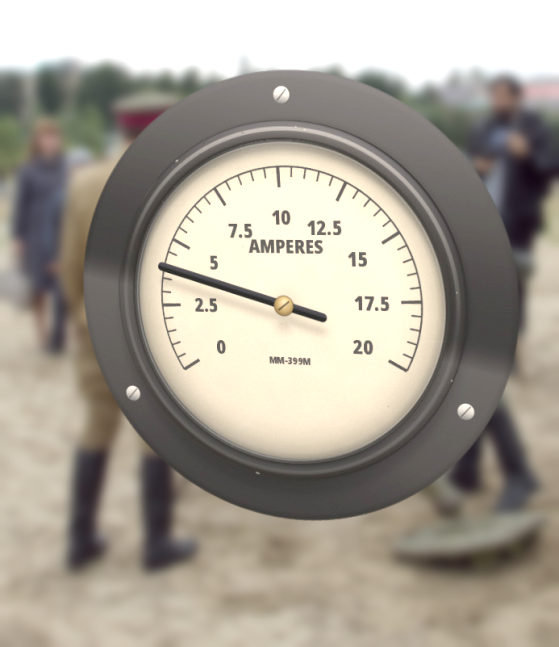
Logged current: 4 A
